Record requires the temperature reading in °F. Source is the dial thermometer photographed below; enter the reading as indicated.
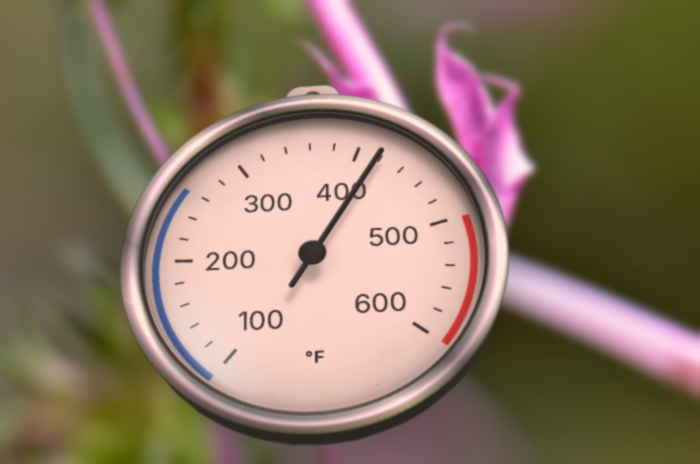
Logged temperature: 420 °F
